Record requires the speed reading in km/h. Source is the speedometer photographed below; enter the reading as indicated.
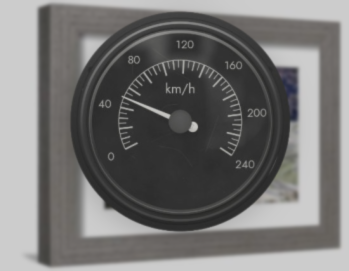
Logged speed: 50 km/h
